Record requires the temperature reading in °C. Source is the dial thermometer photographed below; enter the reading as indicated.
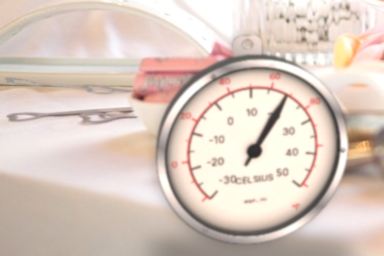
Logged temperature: 20 °C
